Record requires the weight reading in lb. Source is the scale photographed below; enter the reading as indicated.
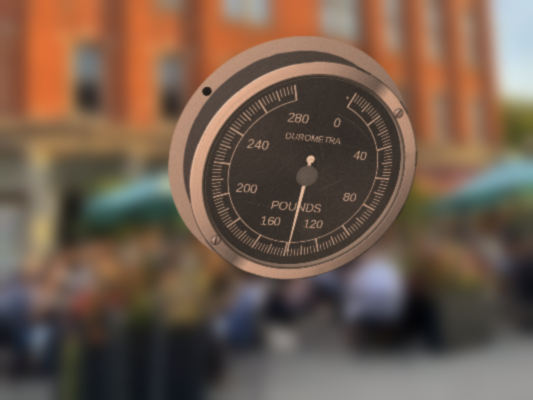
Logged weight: 140 lb
